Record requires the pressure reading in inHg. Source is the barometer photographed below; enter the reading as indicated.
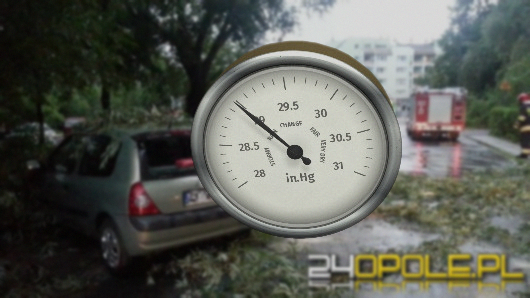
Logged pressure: 29 inHg
